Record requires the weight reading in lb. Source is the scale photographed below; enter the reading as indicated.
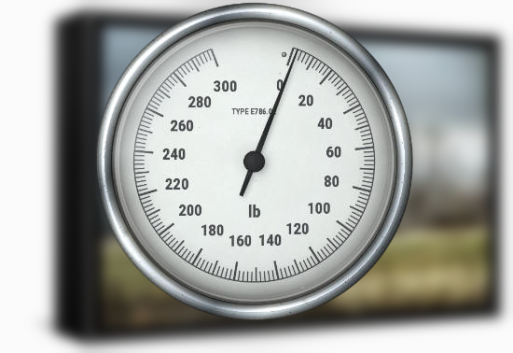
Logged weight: 2 lb
